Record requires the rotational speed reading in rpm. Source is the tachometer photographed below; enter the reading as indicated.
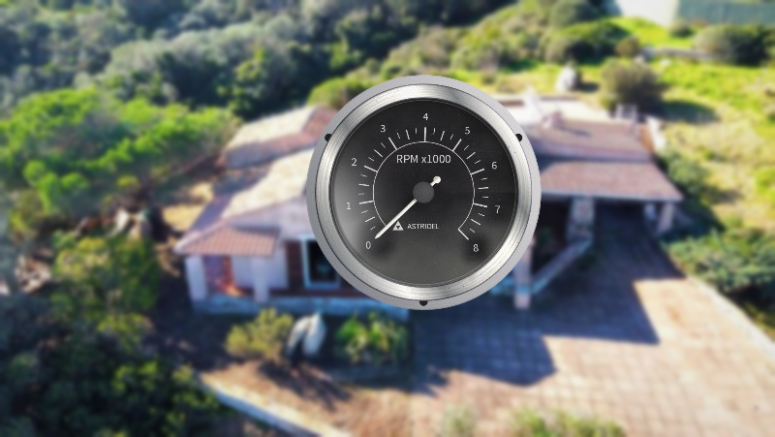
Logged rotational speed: 0 rpm
